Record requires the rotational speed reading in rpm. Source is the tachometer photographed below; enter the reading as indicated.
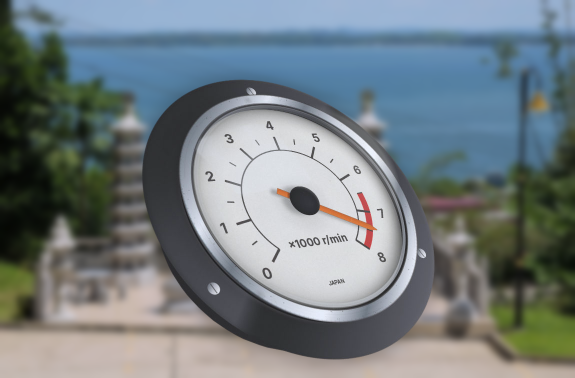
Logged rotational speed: 7500 rpm
